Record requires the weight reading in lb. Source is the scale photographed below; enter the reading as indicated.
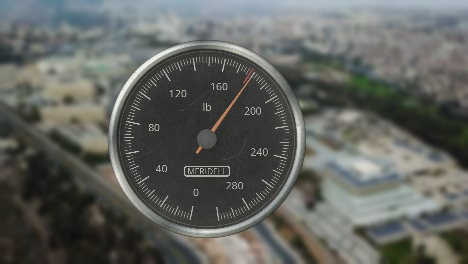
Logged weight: 180 lb
